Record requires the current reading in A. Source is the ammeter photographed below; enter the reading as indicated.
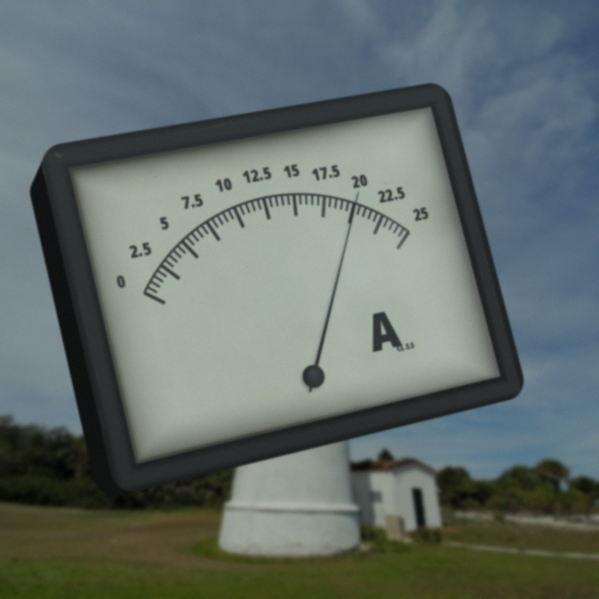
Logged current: 20 A
